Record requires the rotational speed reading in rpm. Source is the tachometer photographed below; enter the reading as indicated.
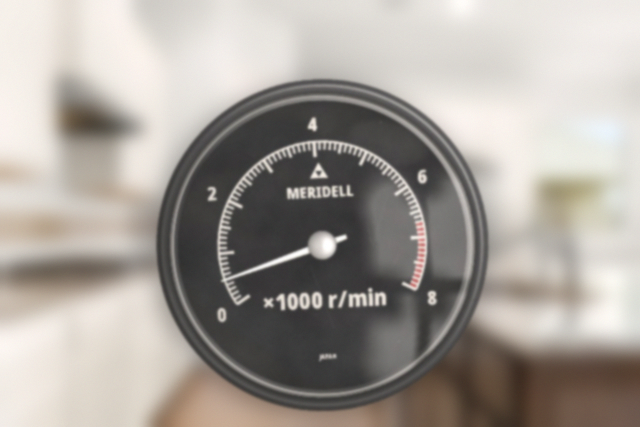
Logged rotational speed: 500 rpm
